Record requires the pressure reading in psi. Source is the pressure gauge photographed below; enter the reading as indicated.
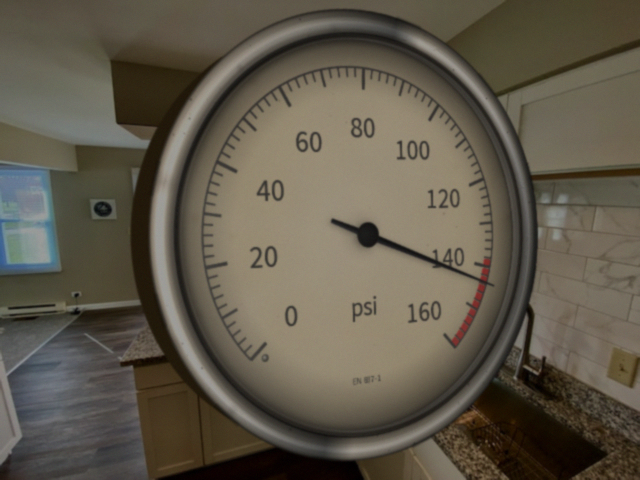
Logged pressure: 144 psi
